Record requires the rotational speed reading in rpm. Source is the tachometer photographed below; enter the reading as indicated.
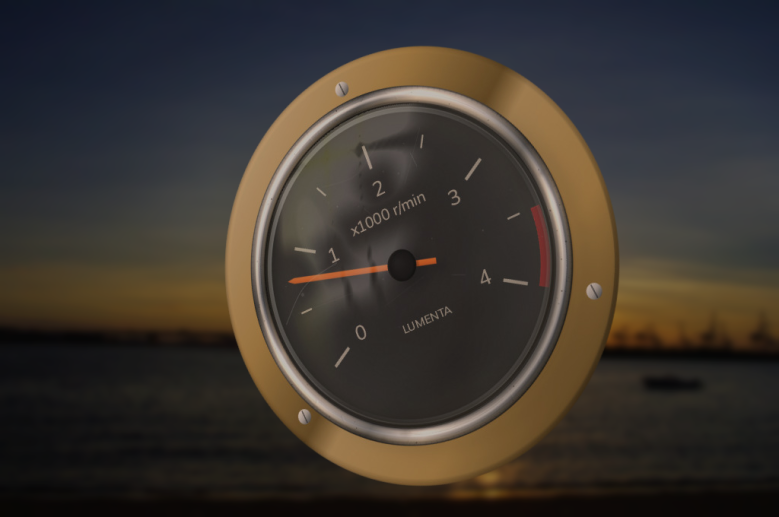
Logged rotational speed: 750 rpm
